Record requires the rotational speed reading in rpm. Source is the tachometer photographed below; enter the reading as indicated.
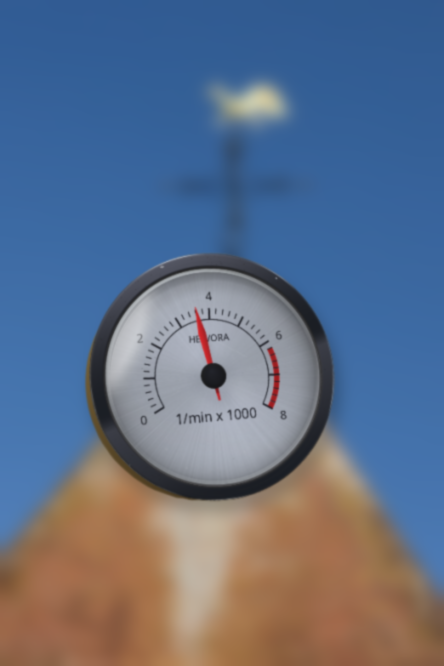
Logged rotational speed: 3600 rpm
